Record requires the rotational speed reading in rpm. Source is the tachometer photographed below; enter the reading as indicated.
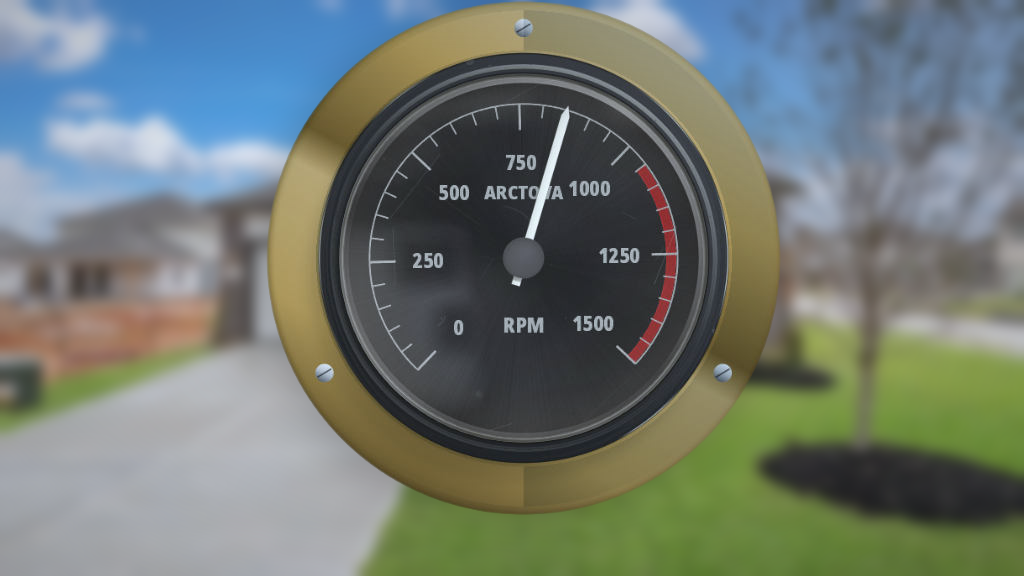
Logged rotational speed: 850 rpm
